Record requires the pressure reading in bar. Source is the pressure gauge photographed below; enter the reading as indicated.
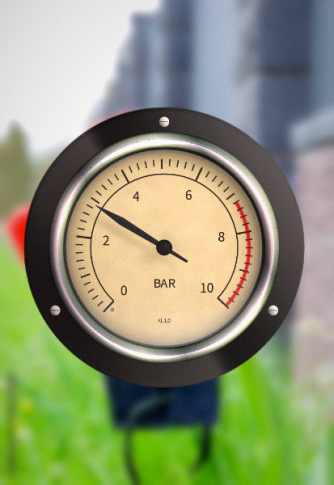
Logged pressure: 2.9 bar
